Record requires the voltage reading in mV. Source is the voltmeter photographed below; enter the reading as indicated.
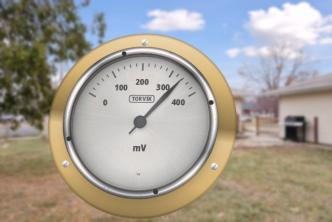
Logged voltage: 340 mV
